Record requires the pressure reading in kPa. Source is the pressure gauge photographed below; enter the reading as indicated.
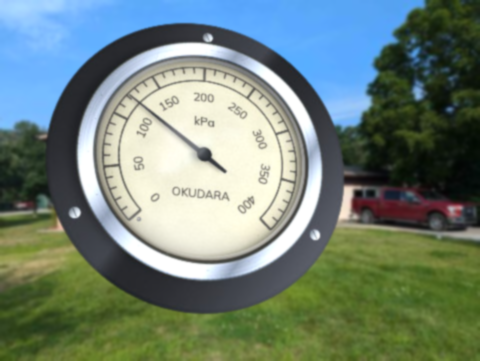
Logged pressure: 120 kPa
